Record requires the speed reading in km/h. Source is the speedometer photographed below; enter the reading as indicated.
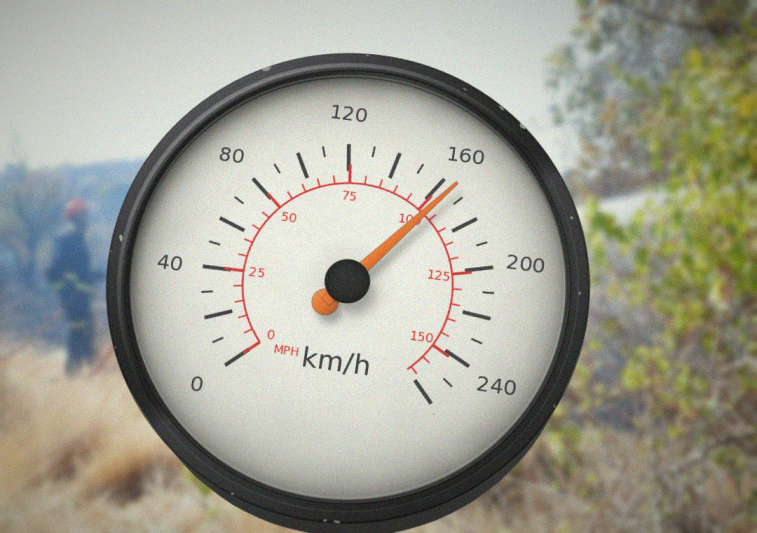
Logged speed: 165 km/h
